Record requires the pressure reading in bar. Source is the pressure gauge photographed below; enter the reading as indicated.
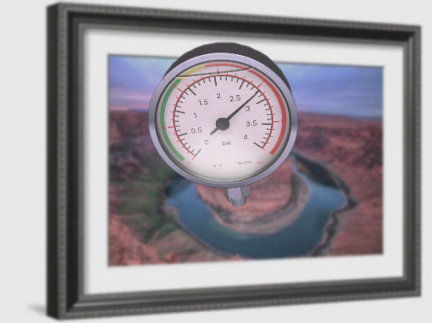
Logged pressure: 2.8 bar
